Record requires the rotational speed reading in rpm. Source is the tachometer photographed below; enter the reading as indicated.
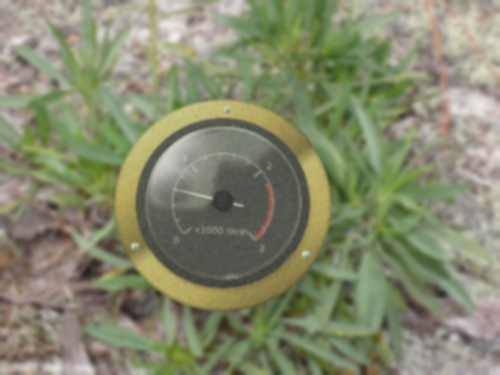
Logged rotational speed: 600 rpm
